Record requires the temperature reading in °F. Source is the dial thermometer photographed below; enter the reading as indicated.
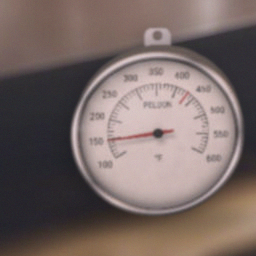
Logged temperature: 150 °F
